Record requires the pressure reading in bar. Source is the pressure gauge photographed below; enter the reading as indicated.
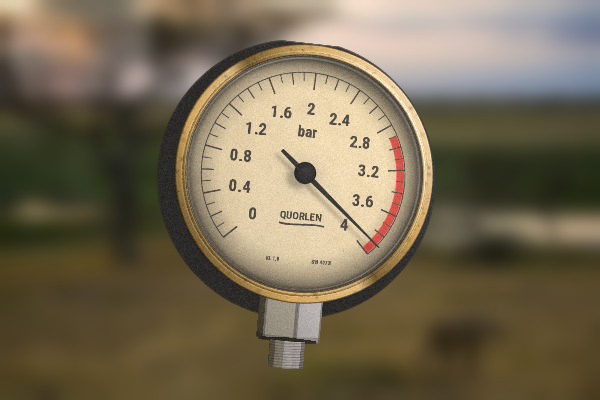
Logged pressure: 3.9 bar
